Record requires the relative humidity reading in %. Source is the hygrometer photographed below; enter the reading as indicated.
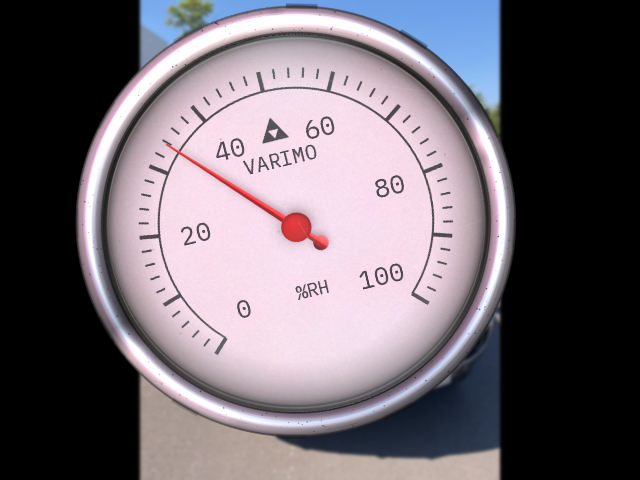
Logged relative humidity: 34 %
